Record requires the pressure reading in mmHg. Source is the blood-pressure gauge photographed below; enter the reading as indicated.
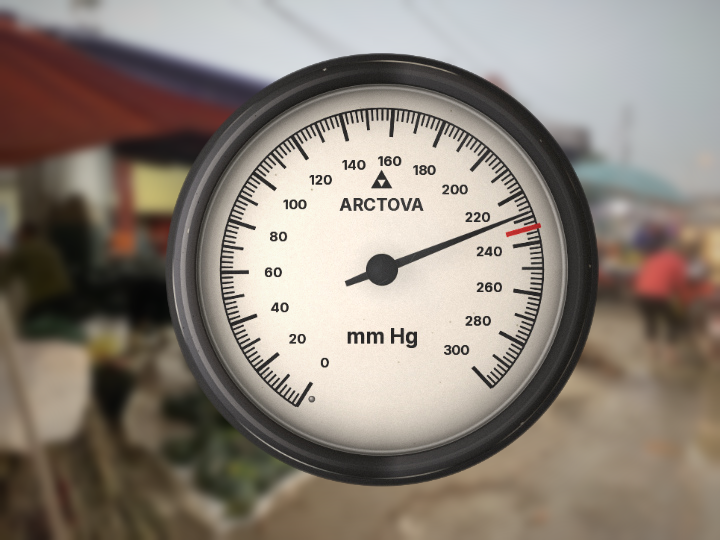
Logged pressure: 228 mmHg
